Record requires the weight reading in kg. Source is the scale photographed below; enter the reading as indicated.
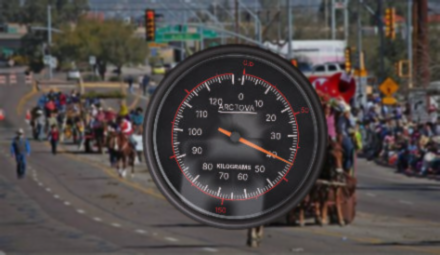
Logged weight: 40 kg
